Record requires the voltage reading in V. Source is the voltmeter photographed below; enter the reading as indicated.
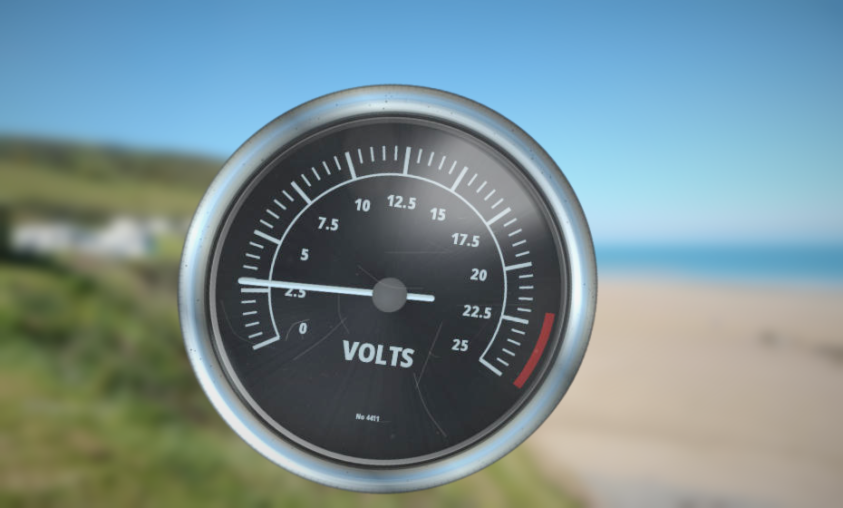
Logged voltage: 3 V
